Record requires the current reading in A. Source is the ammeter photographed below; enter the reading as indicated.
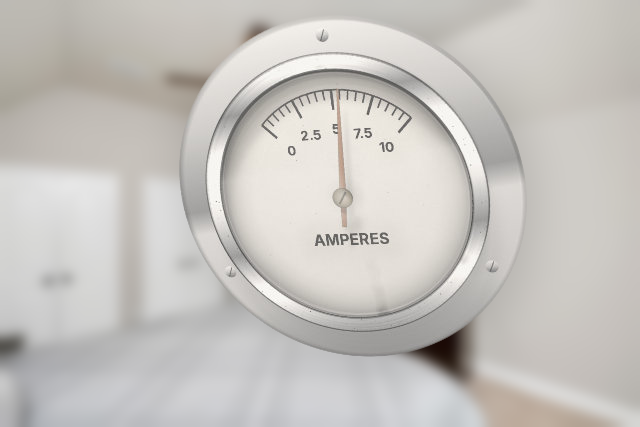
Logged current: 5.5 A
